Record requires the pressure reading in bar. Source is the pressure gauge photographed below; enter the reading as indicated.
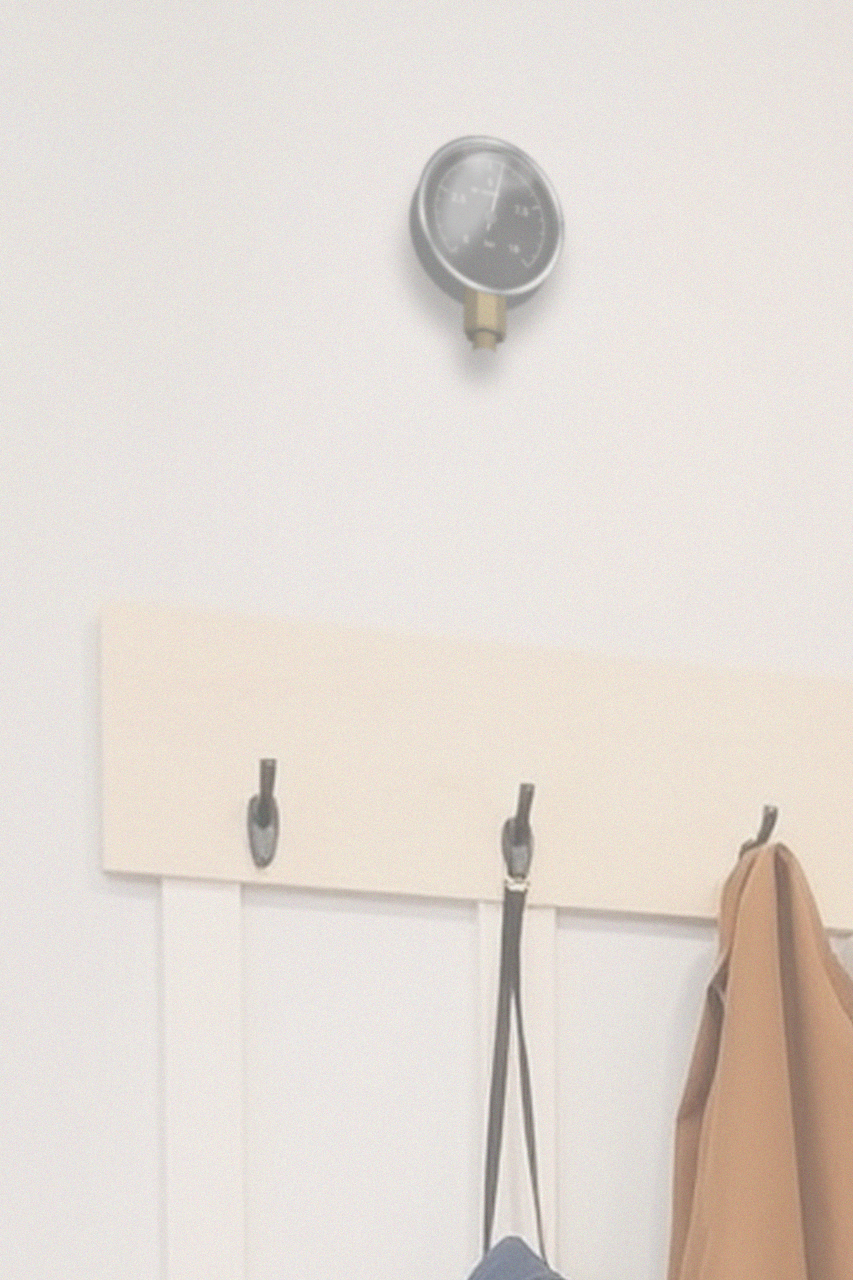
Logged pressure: 5.5 bar
